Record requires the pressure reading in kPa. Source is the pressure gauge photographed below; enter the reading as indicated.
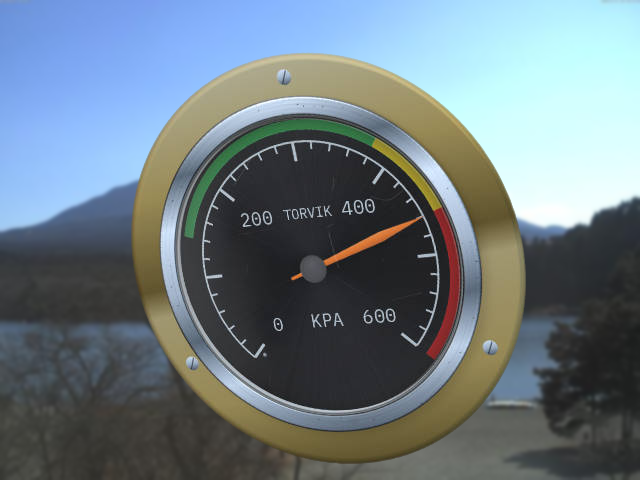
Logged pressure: 460 kPa
